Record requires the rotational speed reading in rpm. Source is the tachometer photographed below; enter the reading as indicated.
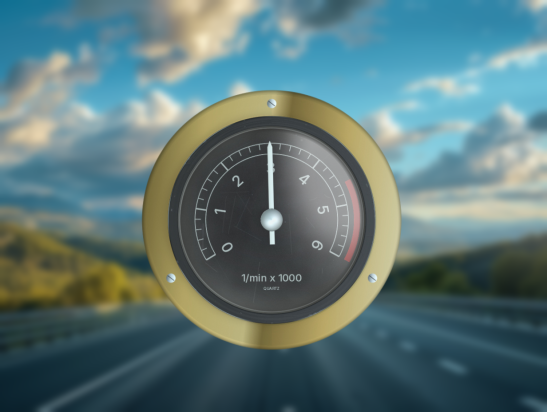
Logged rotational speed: 3000 rpm
